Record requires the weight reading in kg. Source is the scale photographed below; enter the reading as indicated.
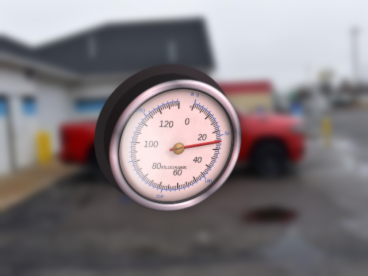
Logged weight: 25 kg
